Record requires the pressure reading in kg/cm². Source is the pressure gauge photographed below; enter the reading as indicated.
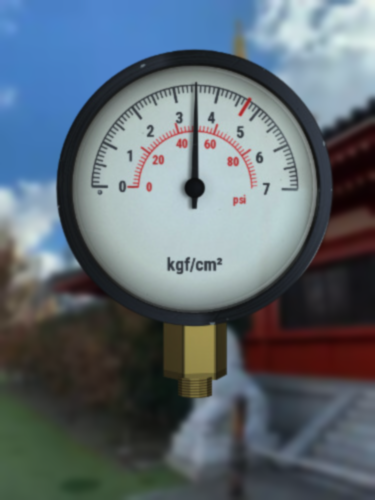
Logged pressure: 3.5 kg/cm²
